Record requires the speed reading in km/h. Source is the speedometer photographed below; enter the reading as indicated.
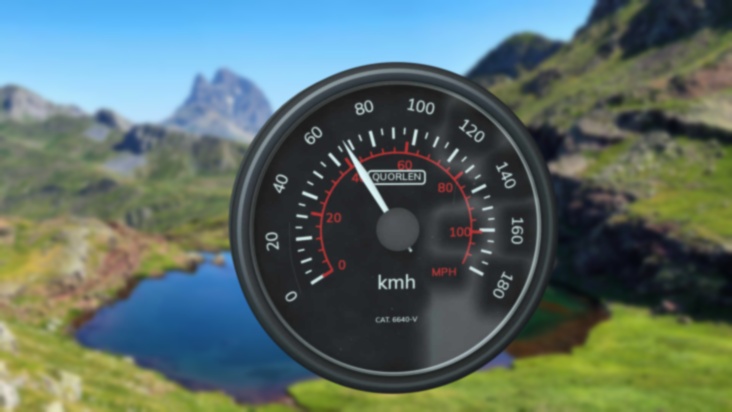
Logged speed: 67.5 km/h
